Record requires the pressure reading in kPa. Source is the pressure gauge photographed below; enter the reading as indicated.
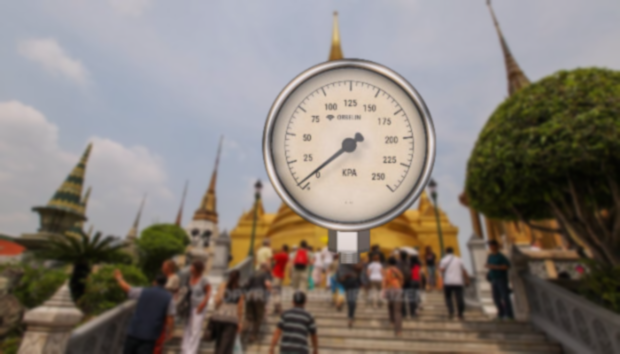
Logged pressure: 5 kPa
